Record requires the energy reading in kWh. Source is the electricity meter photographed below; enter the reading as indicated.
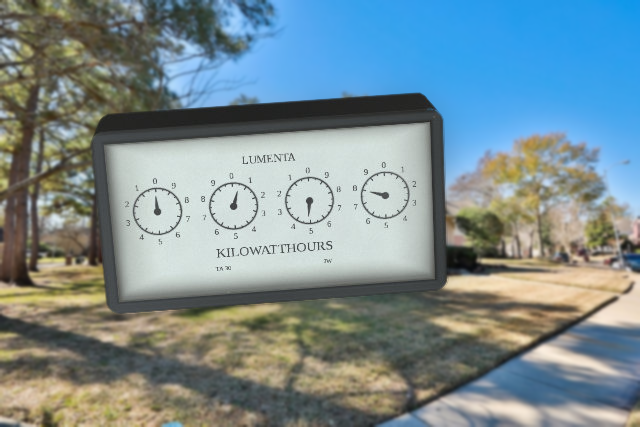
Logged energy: 48 kWh
